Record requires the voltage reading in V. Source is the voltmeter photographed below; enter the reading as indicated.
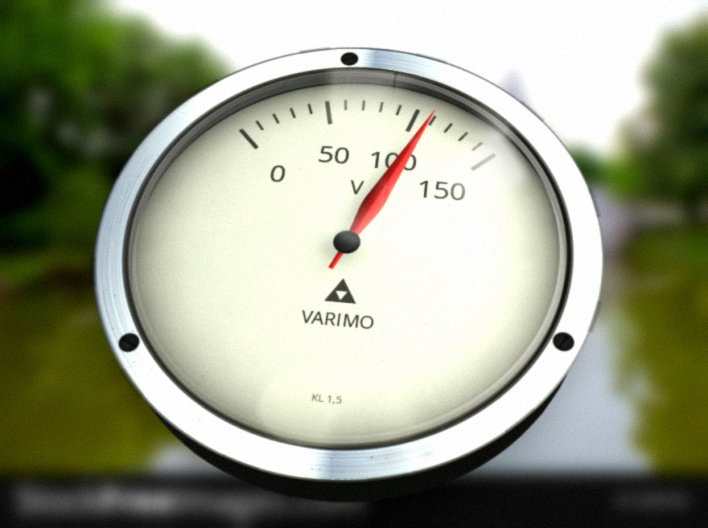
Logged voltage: 110 V
